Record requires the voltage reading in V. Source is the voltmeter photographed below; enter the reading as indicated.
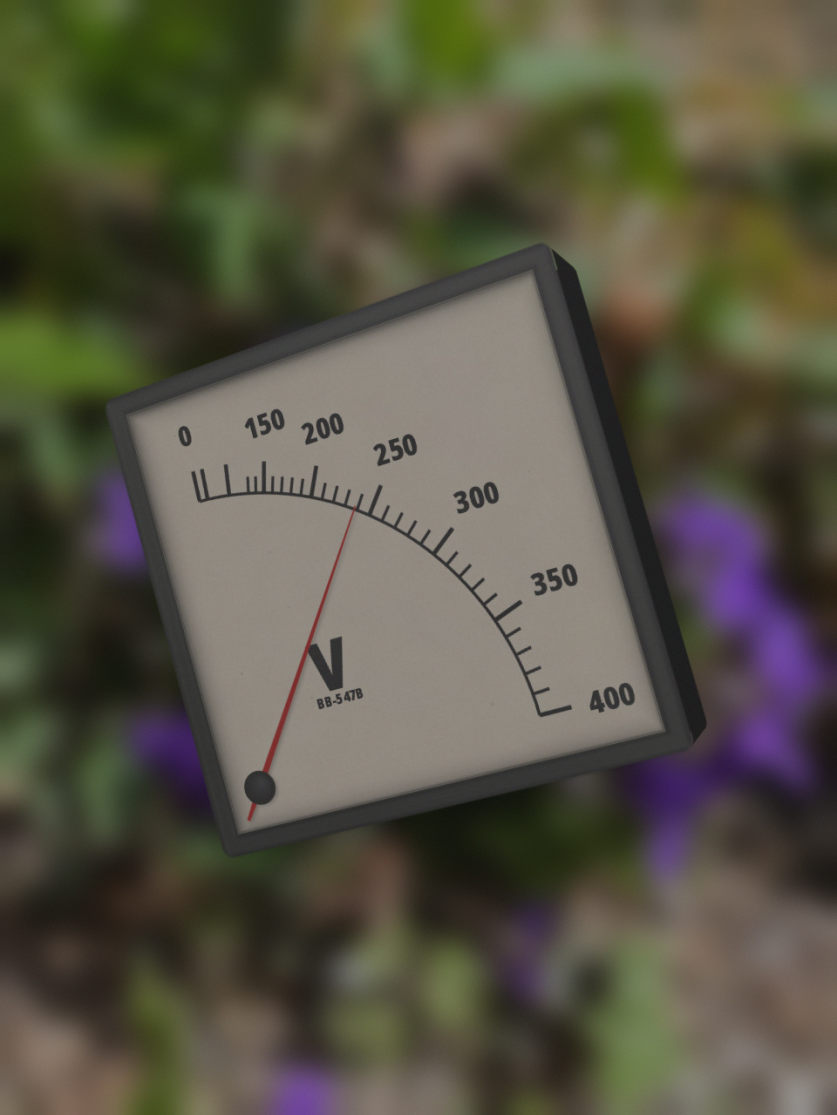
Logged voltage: 240 V
